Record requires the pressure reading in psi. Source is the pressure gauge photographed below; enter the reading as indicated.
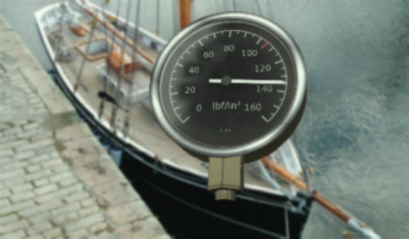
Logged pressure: 135 psi
